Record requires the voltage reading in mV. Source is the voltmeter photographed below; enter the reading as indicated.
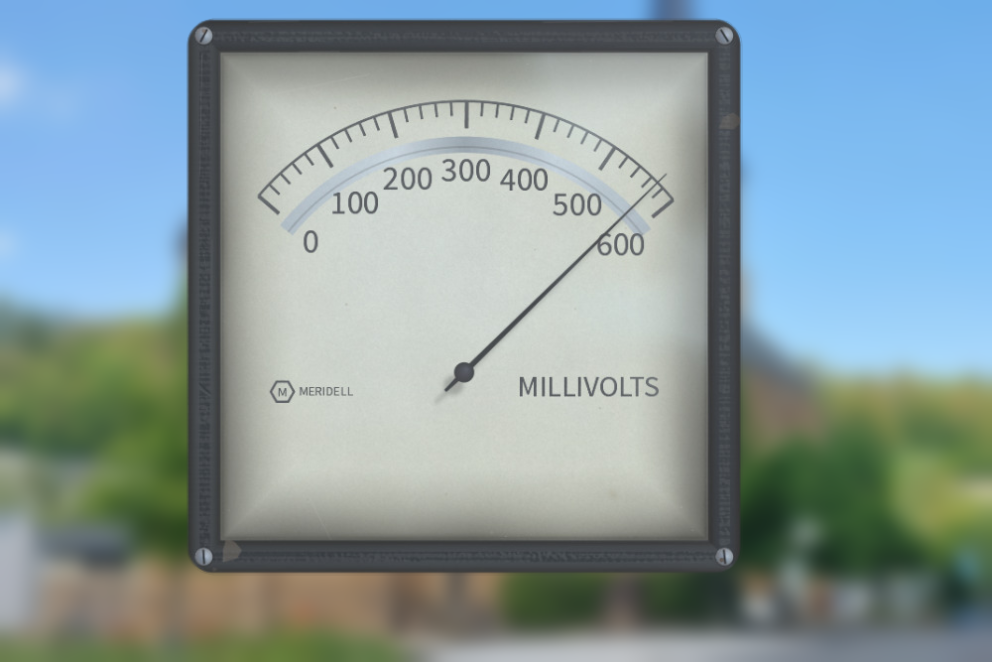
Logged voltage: 570 mV
